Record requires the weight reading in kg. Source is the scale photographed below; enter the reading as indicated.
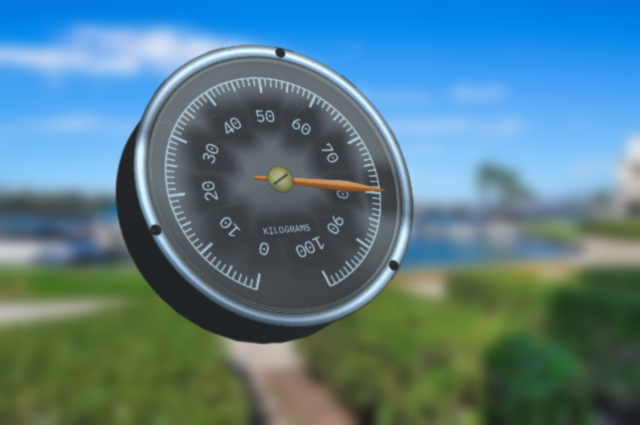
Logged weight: 80 kg
